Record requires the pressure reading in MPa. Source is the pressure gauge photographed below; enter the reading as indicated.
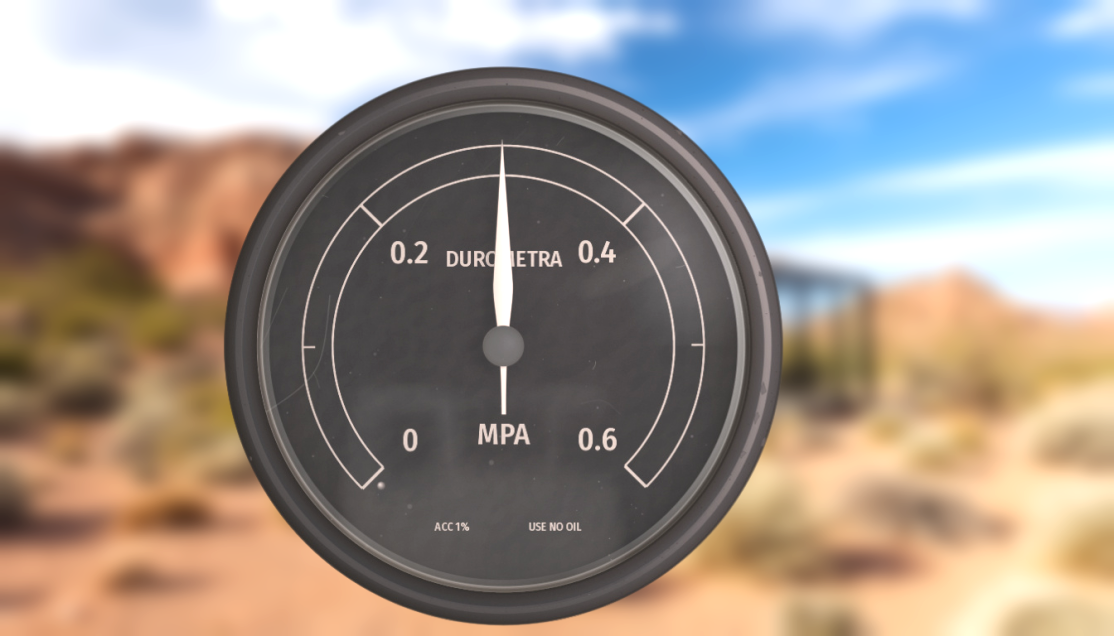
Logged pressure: 0.3 MPa
